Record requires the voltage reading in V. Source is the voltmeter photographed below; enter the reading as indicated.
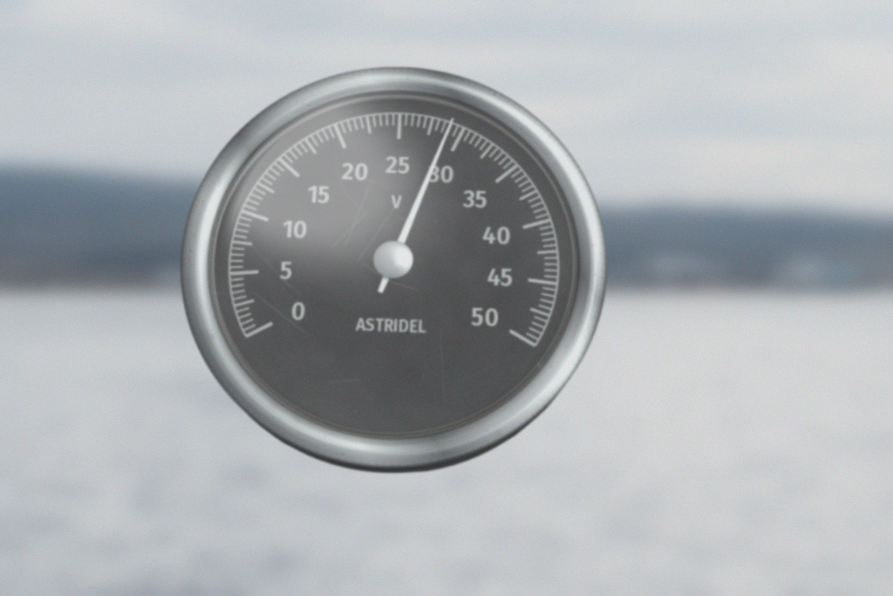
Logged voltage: 29 V
